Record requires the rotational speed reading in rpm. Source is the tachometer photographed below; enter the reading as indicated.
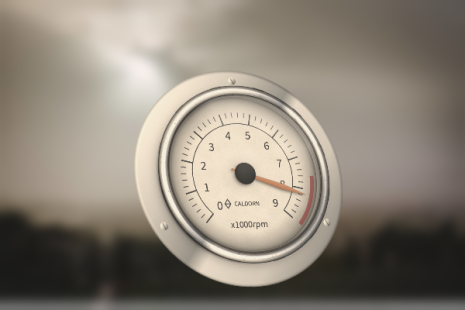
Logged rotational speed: 8200 rpm
